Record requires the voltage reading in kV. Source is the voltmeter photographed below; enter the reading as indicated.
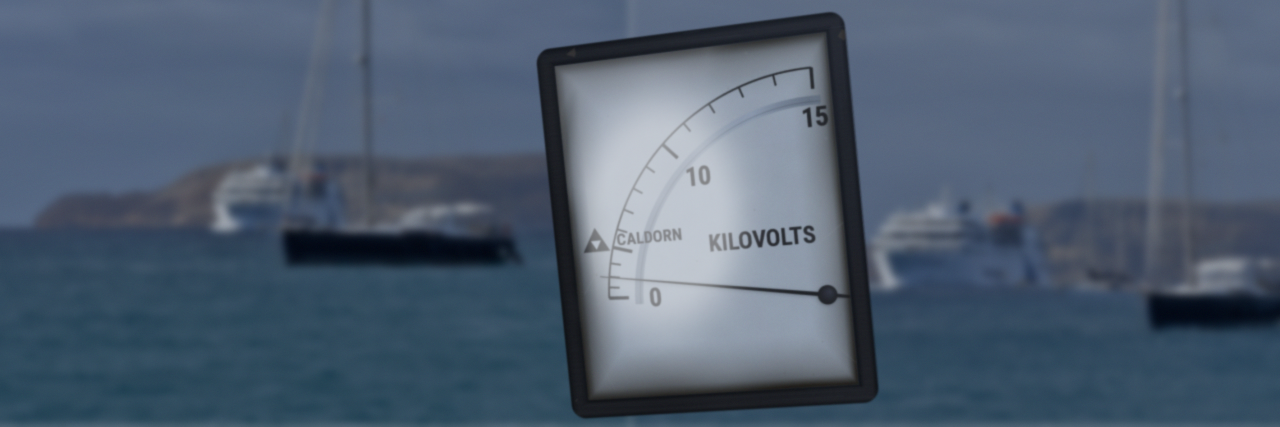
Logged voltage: 3 kV
